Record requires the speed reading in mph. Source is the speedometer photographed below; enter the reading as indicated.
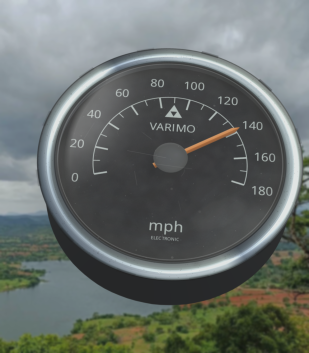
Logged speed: 140 mph
